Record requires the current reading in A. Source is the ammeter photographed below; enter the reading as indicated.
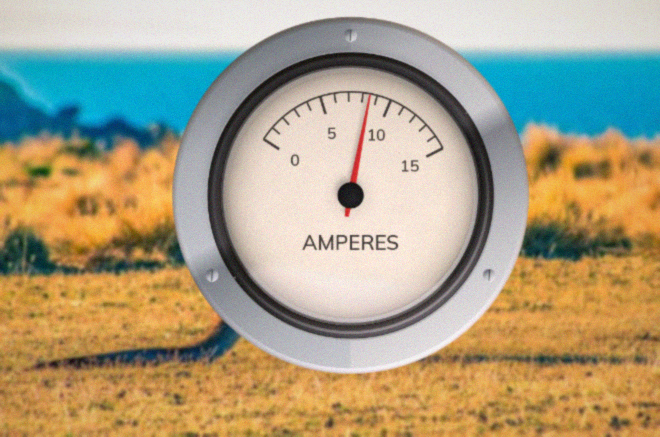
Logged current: 8.5 A
